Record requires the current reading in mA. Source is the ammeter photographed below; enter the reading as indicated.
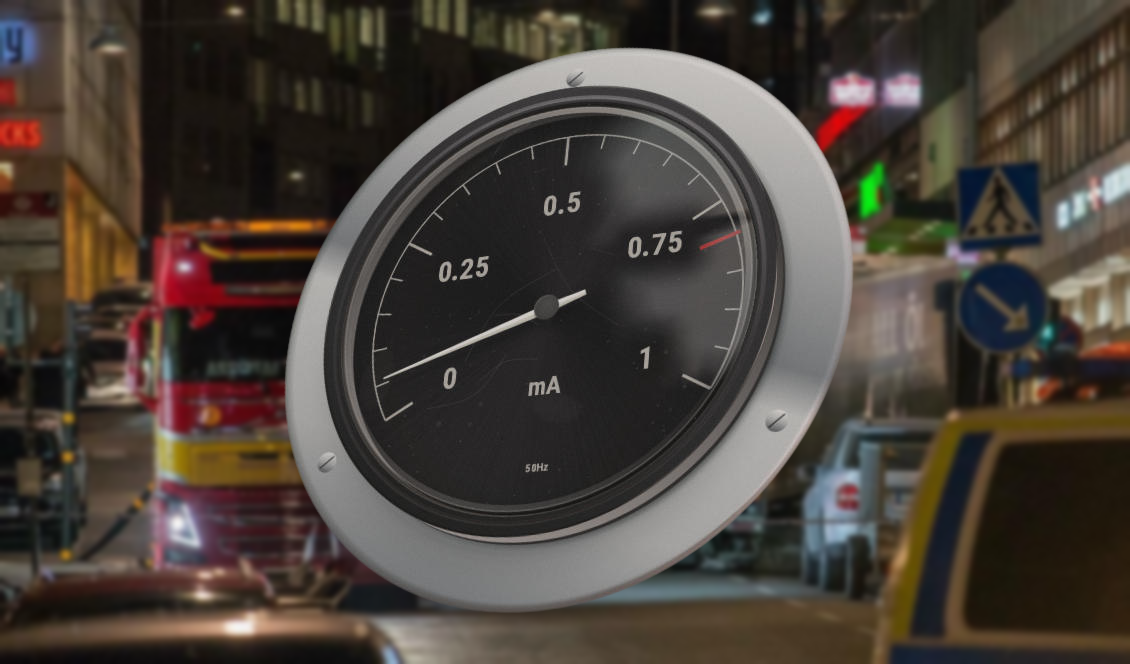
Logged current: 0.05 mA
